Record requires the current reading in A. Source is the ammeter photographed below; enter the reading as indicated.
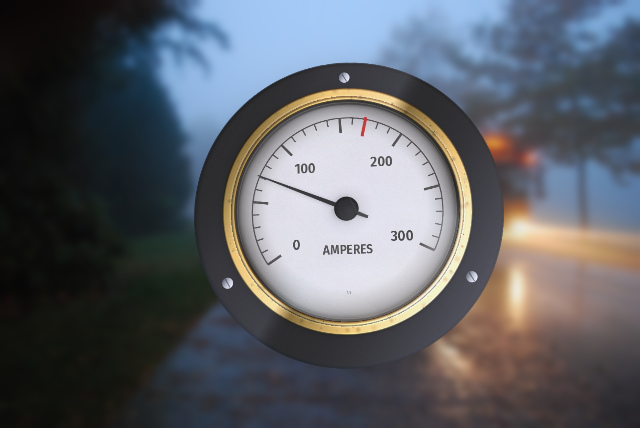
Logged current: 70 A
